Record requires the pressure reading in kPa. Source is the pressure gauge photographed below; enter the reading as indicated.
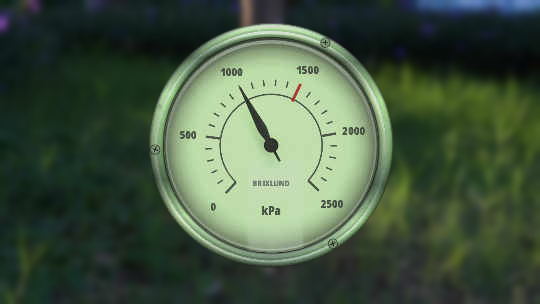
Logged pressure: 1000 kPa
